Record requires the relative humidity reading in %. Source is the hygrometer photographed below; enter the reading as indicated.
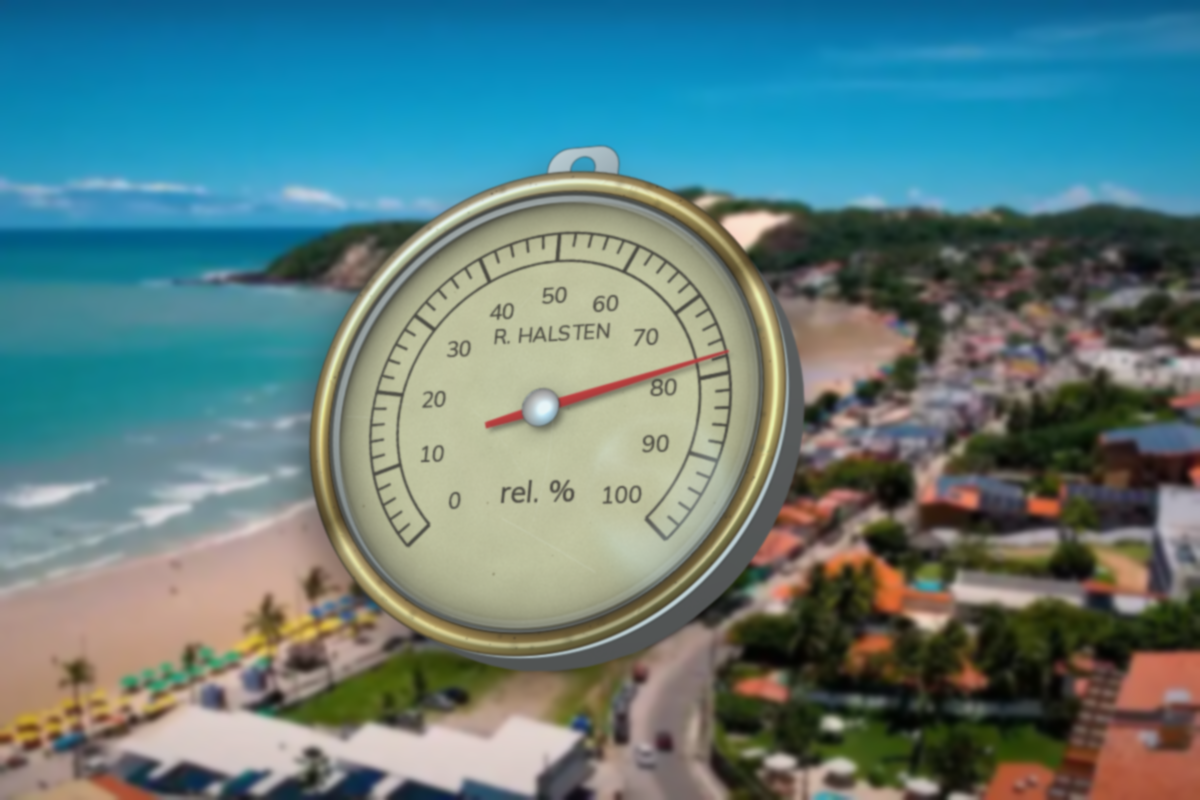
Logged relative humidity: 78 %
